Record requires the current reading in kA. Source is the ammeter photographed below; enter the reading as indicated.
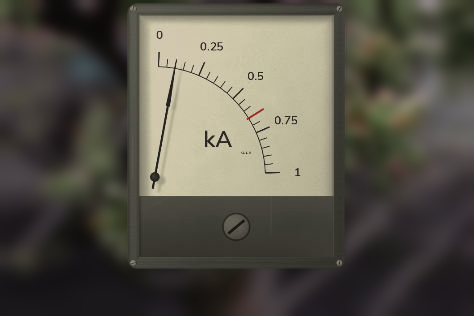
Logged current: 0.1 kA
